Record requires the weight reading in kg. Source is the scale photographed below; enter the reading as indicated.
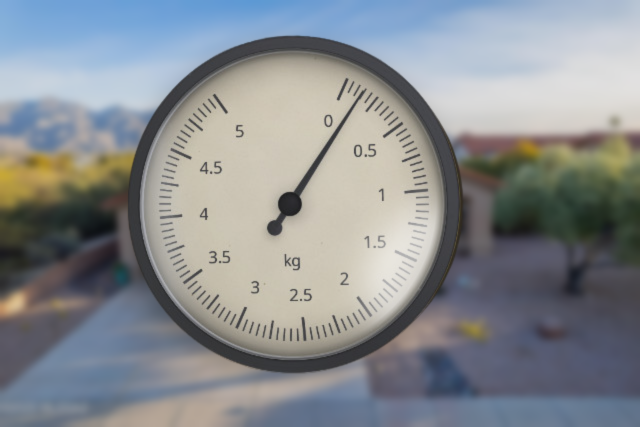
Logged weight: 0.15 kg
